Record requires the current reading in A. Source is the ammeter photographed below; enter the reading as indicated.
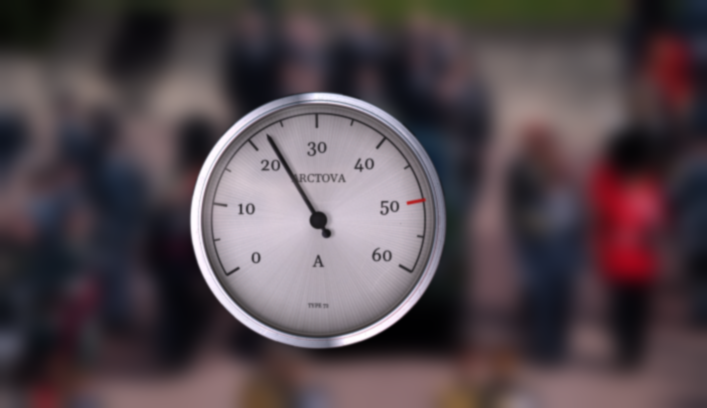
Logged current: 22.5 A
